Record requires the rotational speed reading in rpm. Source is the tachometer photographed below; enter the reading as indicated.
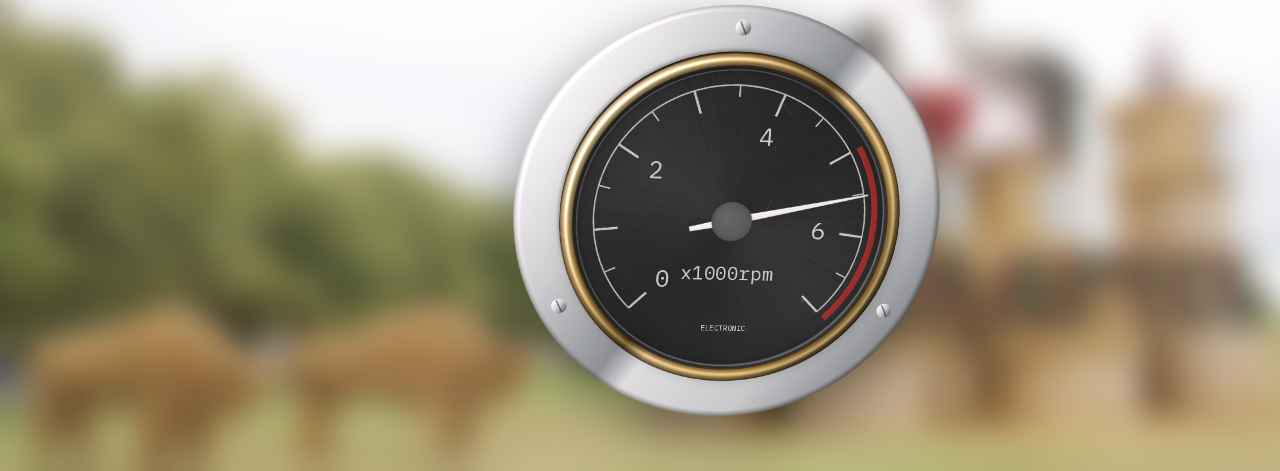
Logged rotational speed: 5500 rpm
